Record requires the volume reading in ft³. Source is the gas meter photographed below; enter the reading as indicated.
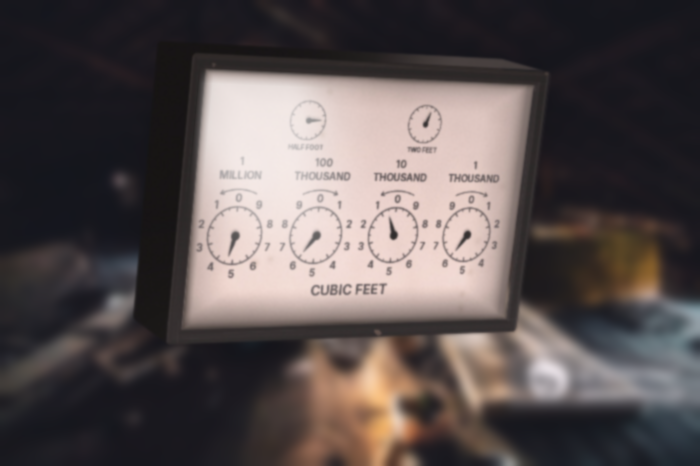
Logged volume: 460600 ft³
